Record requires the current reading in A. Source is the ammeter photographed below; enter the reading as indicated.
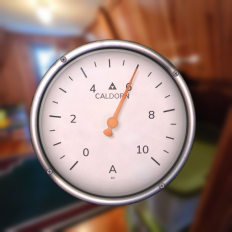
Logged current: 6 A
